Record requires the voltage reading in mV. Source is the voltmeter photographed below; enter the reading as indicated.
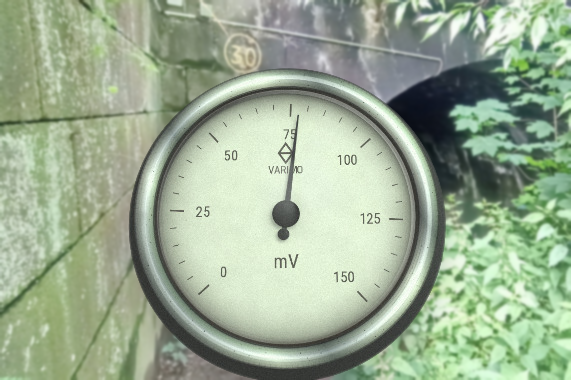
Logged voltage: 77.5 mV
